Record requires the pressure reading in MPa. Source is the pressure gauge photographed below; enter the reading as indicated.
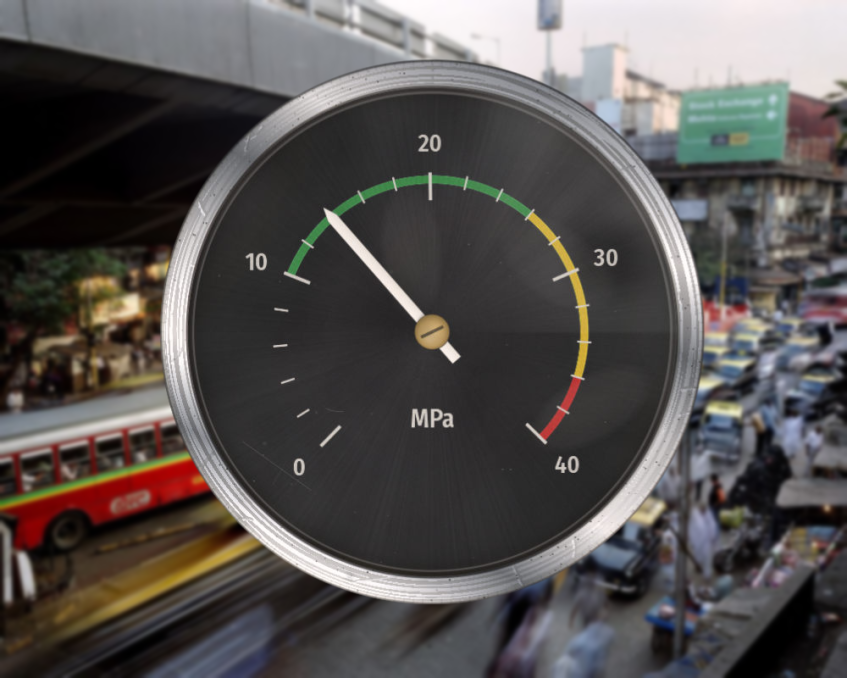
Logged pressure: 14 MPa
